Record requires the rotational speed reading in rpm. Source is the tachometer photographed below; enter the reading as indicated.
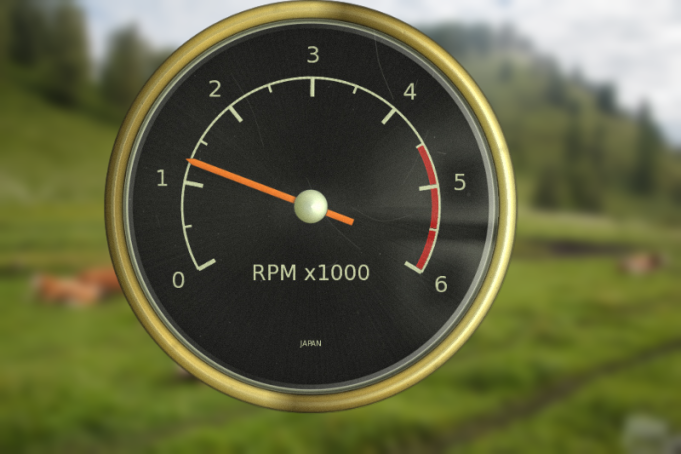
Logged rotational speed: 1250 rpm
